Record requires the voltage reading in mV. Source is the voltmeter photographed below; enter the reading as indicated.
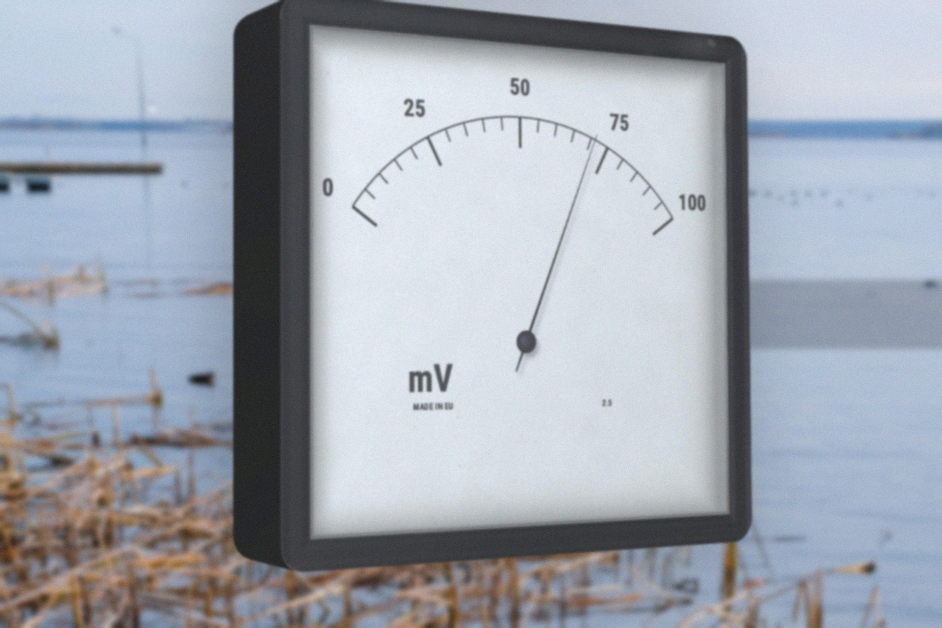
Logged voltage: 70 mV
